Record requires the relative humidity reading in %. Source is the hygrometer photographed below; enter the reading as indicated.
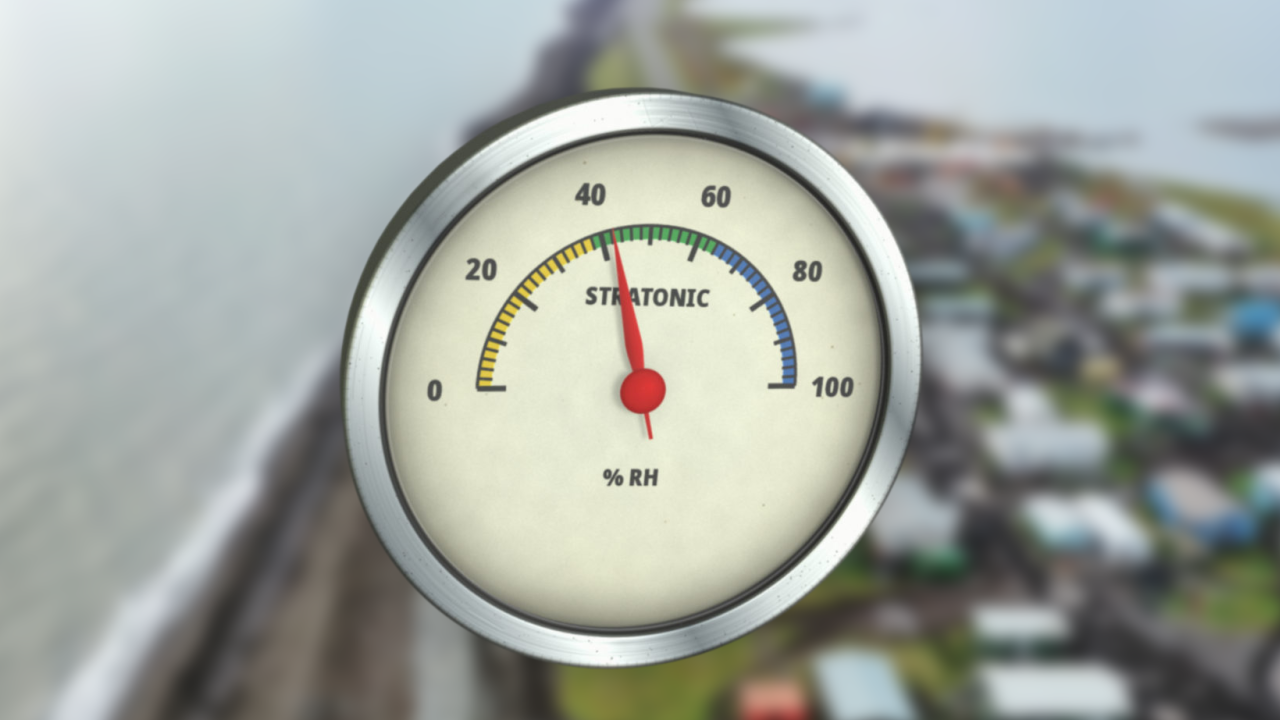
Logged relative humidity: 42 %
